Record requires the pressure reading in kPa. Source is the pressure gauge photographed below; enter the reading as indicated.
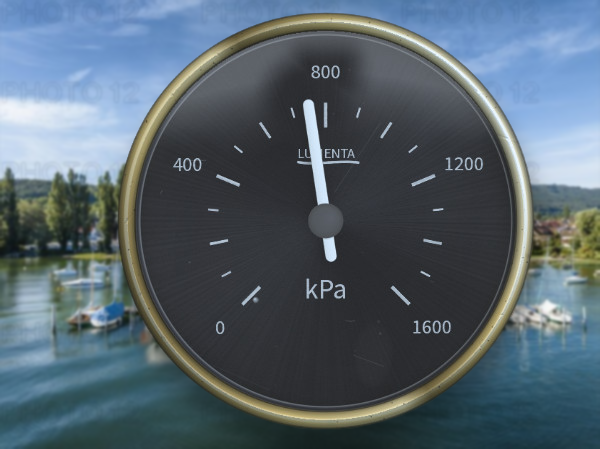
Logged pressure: 750 kPa
